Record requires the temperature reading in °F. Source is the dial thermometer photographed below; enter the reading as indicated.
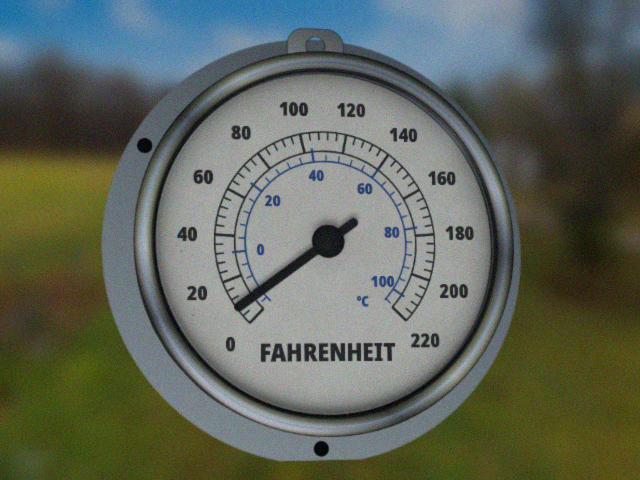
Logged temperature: 8 °F
